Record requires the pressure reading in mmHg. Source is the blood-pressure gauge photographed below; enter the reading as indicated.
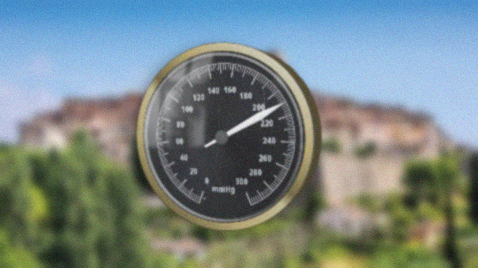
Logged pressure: 210 mmHg
